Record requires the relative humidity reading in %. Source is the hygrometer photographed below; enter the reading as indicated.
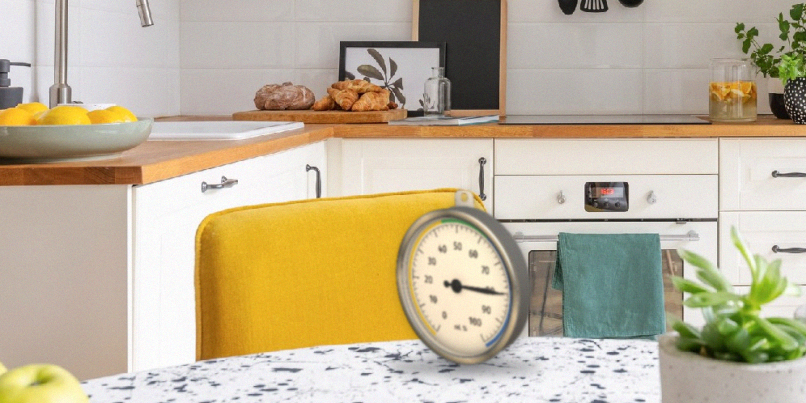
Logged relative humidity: 80 %
